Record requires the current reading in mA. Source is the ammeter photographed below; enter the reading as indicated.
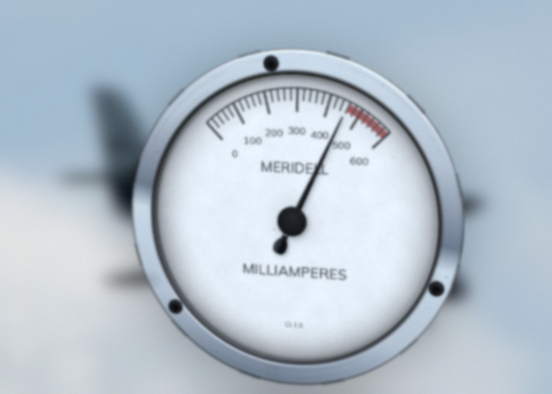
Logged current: 460 mA
